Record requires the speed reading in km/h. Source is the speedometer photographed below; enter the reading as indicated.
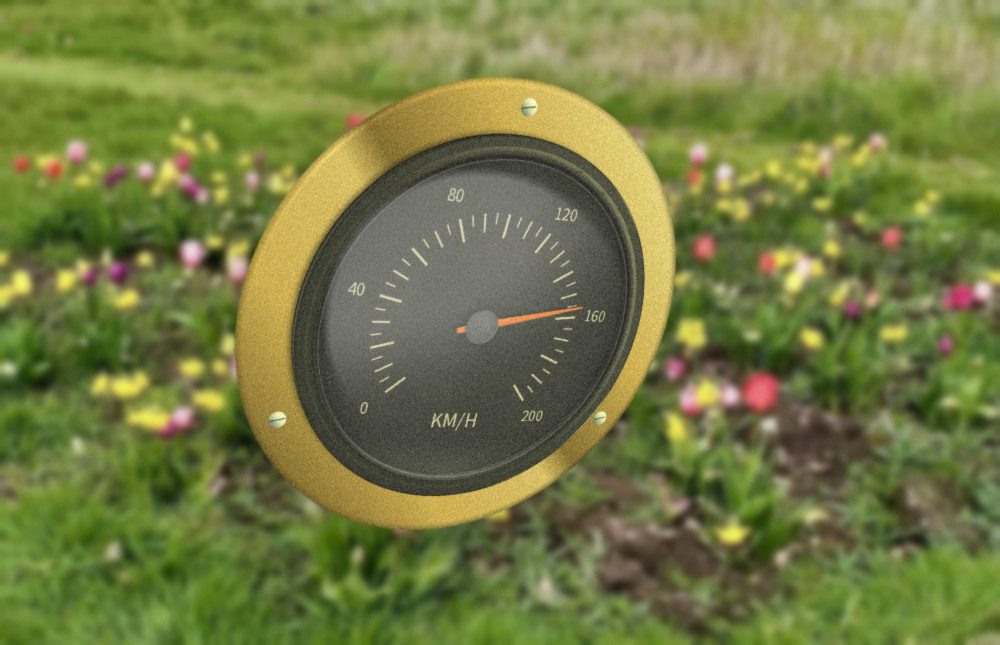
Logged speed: 155 km/h
